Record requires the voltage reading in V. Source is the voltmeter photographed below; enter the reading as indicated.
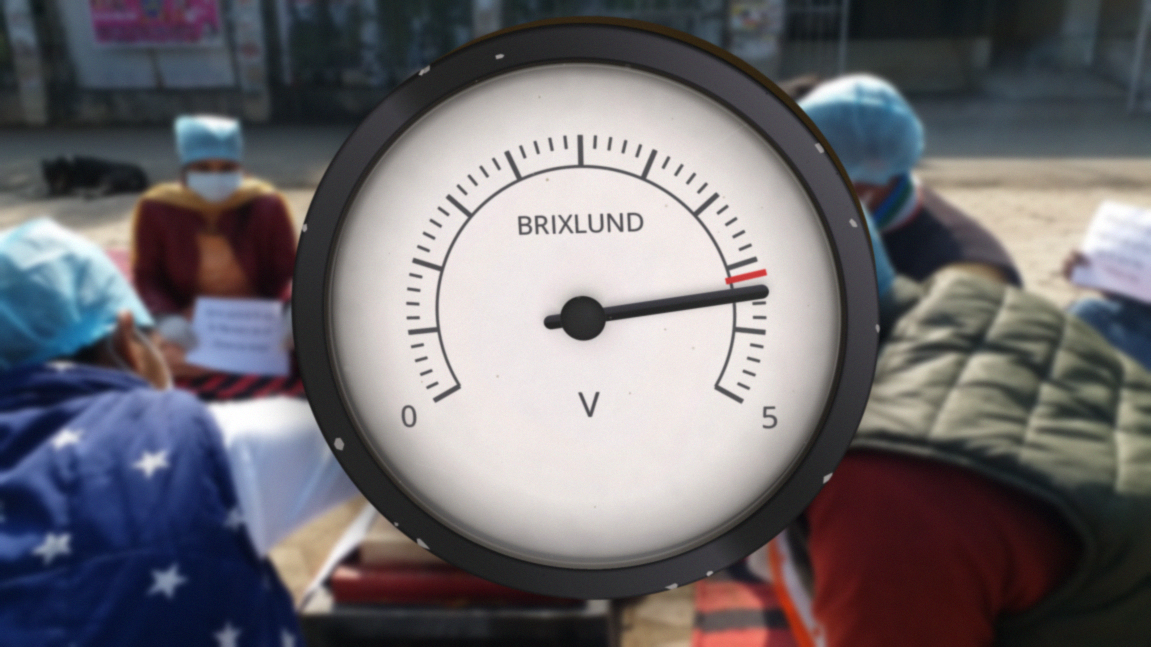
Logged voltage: 4.2 V
